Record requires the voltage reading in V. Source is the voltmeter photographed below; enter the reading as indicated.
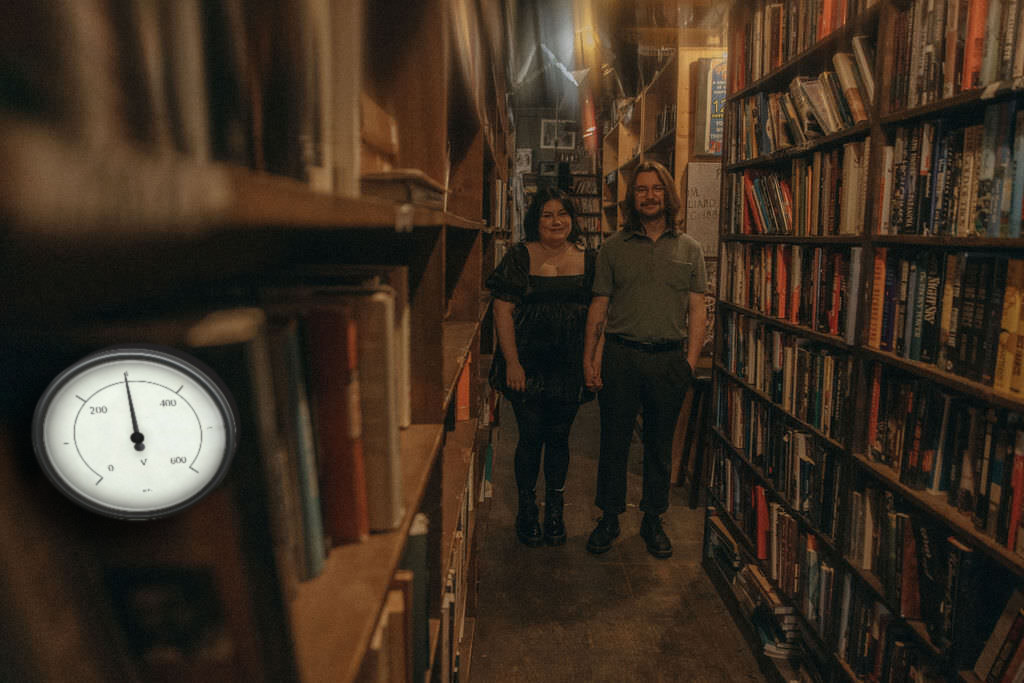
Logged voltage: 300 V
